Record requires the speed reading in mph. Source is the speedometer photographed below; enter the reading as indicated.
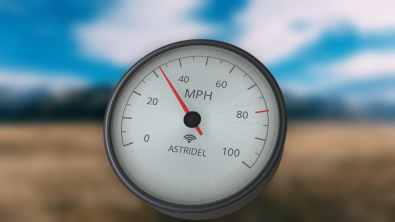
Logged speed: 32.5 mph
